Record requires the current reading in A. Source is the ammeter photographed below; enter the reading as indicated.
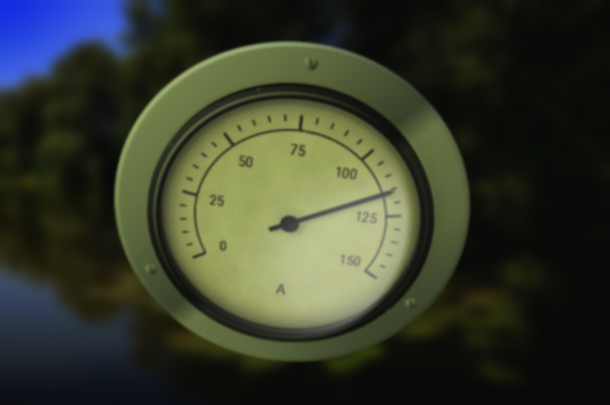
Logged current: 115 A
